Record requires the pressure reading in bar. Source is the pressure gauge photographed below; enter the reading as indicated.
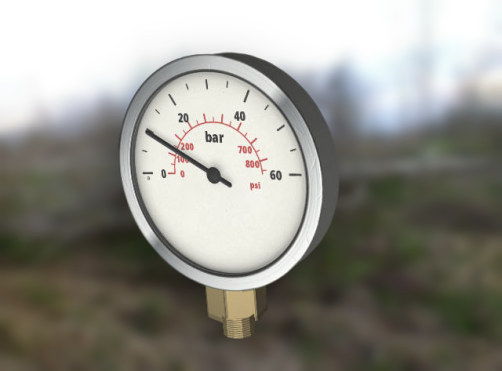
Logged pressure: 10 bar
